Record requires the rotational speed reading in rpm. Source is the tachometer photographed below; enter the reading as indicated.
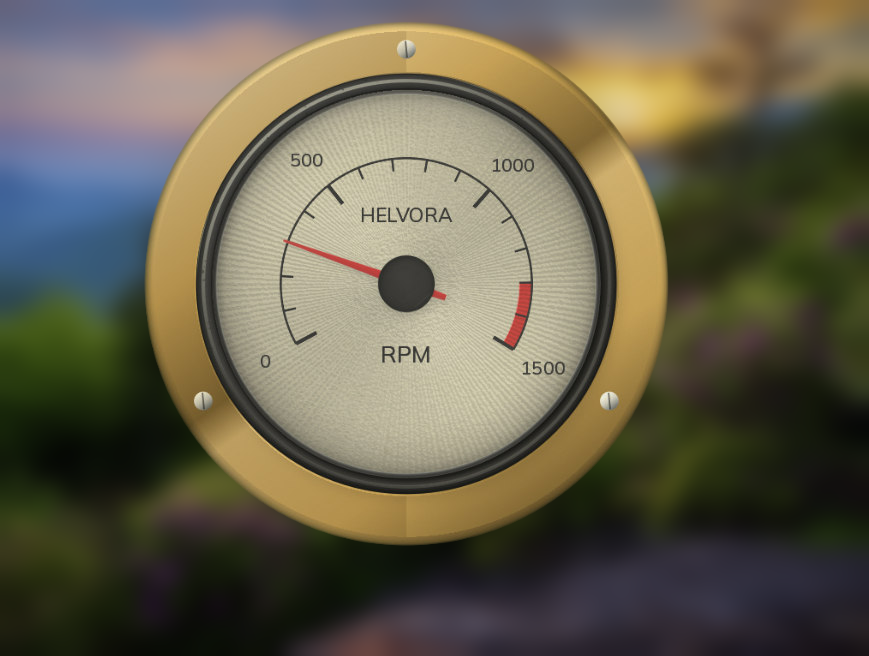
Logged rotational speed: 300 rpm
